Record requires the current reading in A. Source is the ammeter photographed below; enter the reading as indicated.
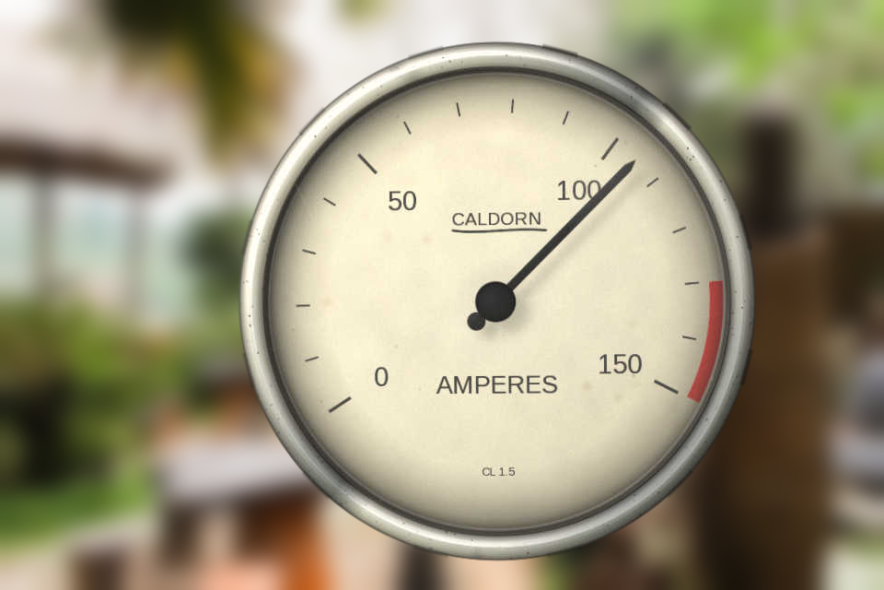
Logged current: 105 A
